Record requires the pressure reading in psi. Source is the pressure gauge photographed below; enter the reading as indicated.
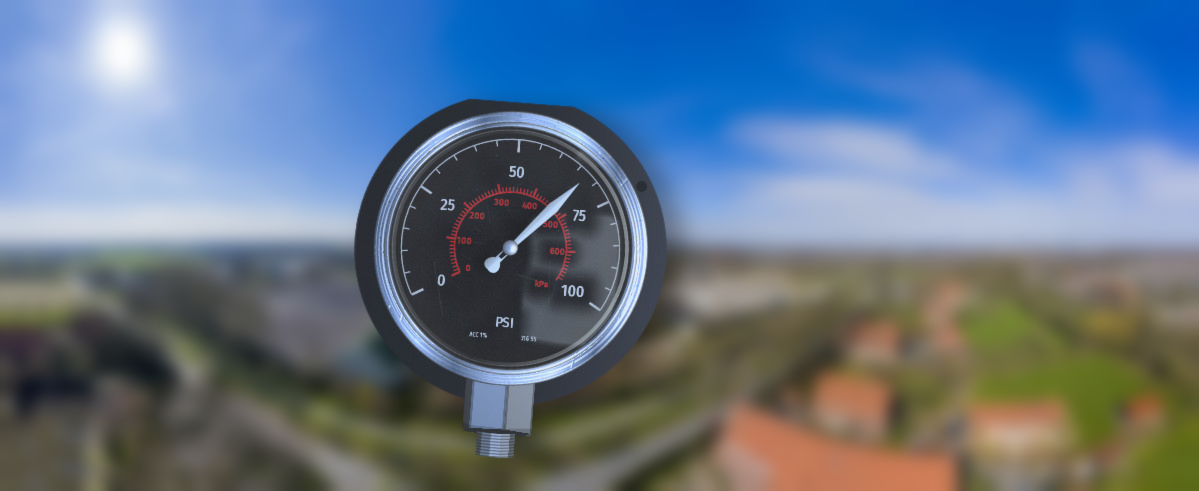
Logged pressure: 67.5 psi
